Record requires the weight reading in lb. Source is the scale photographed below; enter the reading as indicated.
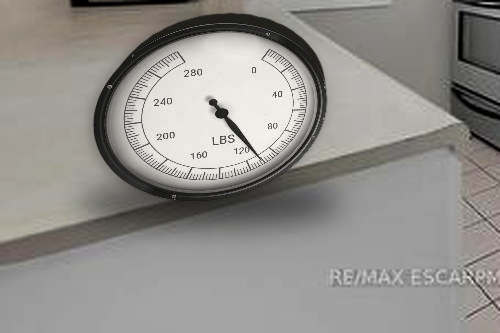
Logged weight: 110 lb
